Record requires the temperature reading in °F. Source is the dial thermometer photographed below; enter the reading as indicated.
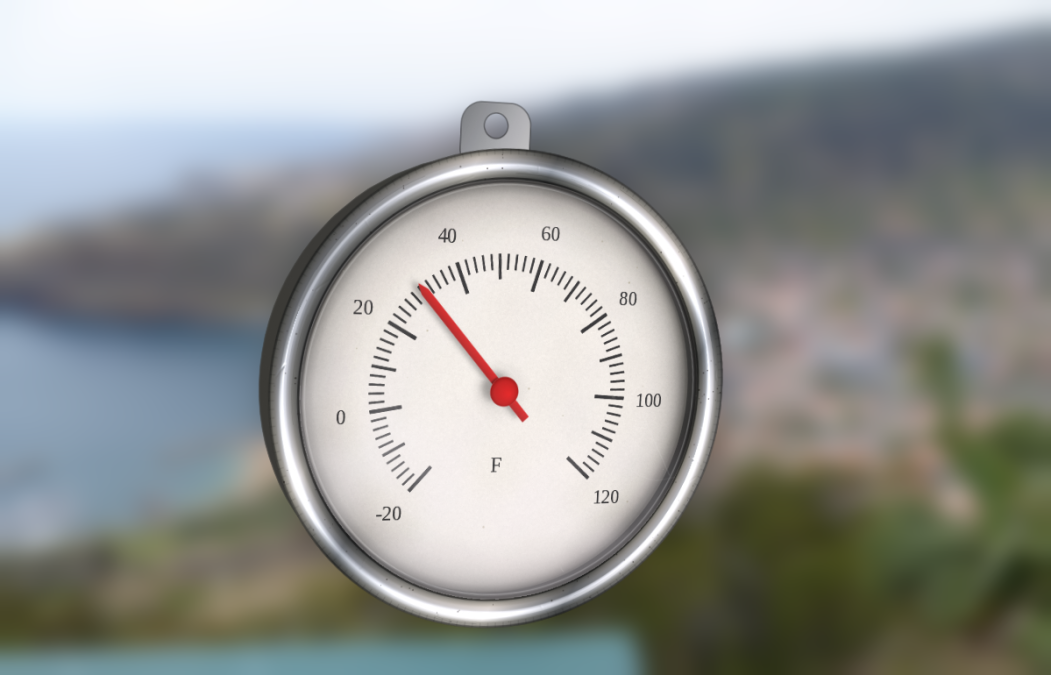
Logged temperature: 30 °F
